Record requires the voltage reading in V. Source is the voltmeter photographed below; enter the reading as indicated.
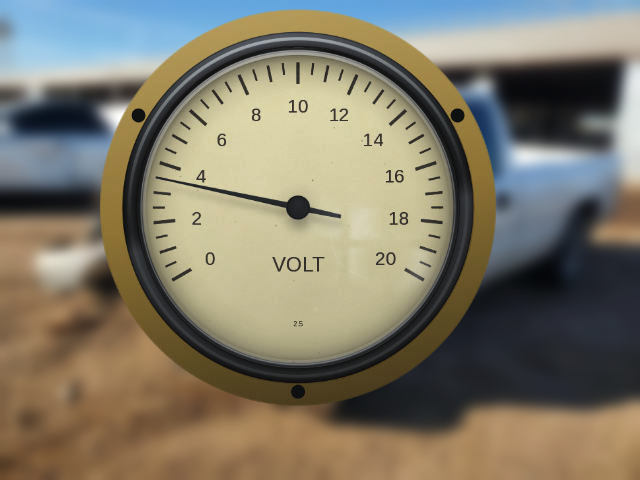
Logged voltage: 3.5 V
